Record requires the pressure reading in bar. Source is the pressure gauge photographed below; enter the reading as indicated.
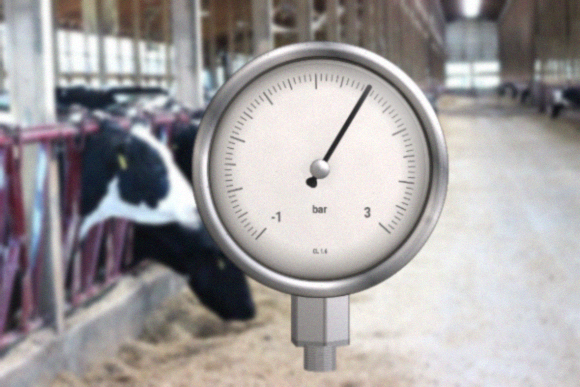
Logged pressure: 1.5 bar
